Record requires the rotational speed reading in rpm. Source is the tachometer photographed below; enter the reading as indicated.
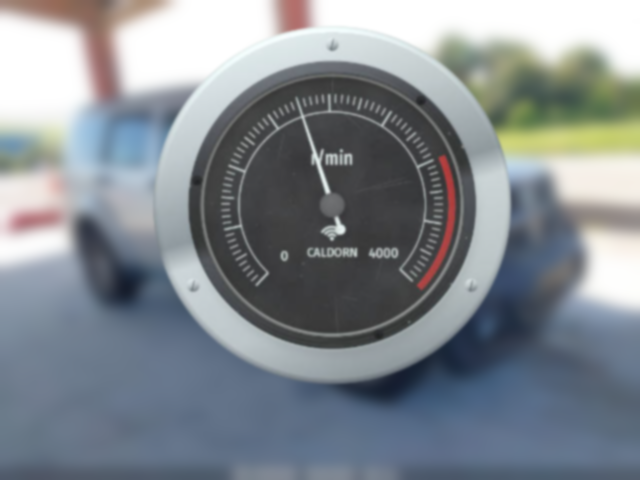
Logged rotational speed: 1750 rpm
